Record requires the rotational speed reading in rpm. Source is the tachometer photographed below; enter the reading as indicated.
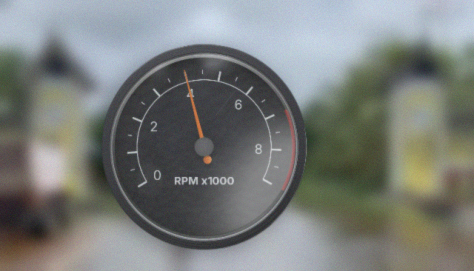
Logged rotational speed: 4000 rpm
